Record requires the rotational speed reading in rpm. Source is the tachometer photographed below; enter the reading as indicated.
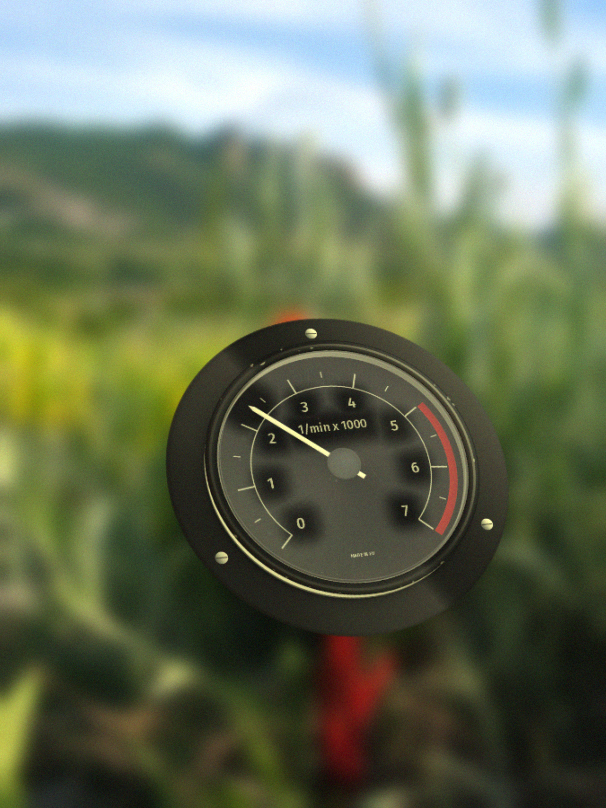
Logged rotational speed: 2250 rpm
